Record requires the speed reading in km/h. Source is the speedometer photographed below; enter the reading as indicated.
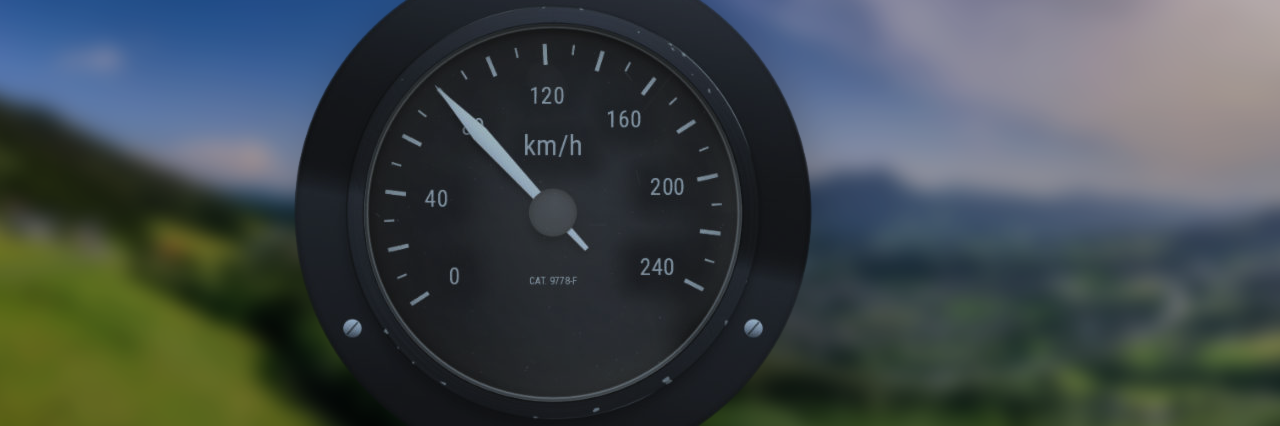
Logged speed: 80 km/h
